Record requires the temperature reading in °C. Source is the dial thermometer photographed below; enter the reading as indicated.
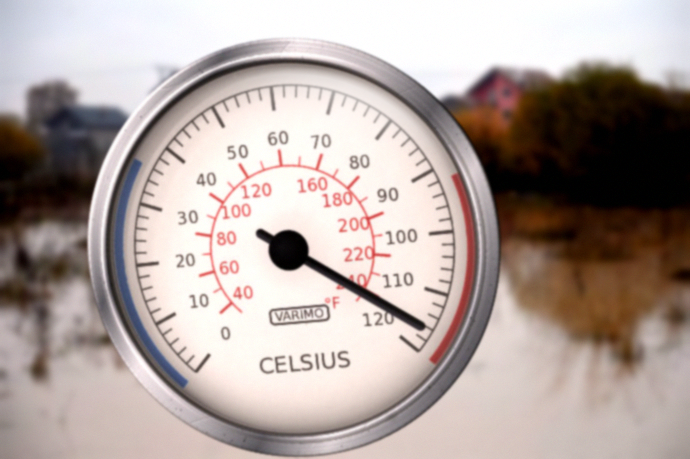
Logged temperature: 116 °C
